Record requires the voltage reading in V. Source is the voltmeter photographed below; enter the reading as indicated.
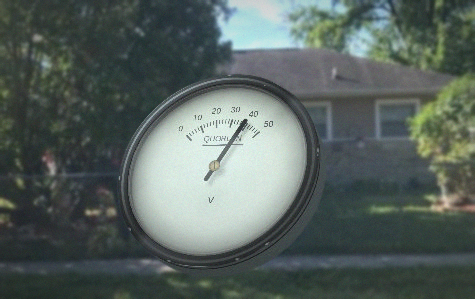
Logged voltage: 40 V
